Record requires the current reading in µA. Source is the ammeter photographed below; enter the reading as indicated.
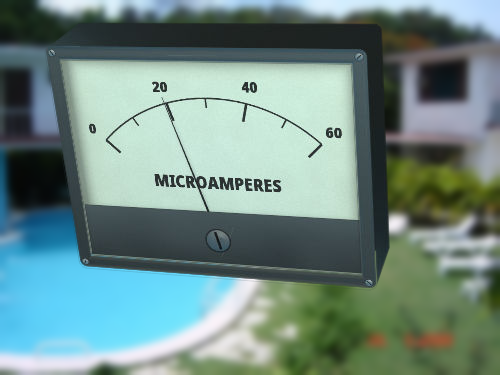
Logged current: 20 µA
